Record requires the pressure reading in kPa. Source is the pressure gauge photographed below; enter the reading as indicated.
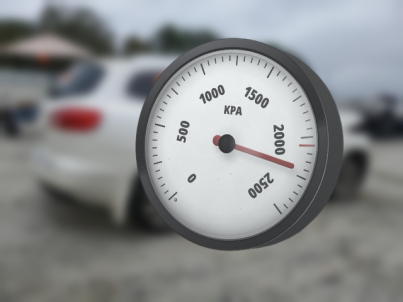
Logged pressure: 2200 kPa
